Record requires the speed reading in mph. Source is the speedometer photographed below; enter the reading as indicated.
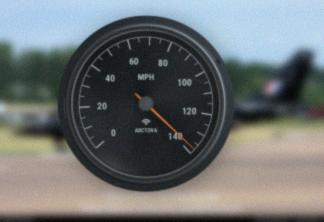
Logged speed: 137.5 mph
